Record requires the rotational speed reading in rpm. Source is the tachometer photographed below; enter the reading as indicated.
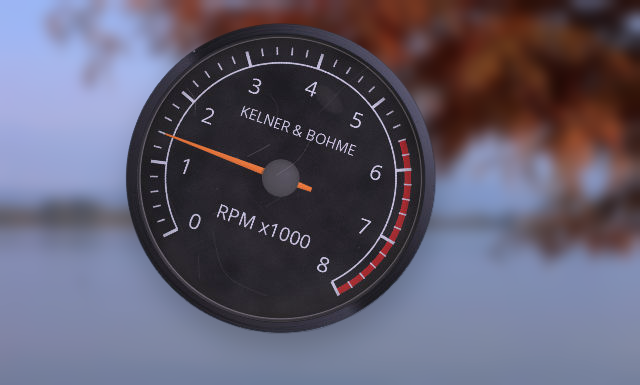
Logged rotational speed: 1400 rpm
